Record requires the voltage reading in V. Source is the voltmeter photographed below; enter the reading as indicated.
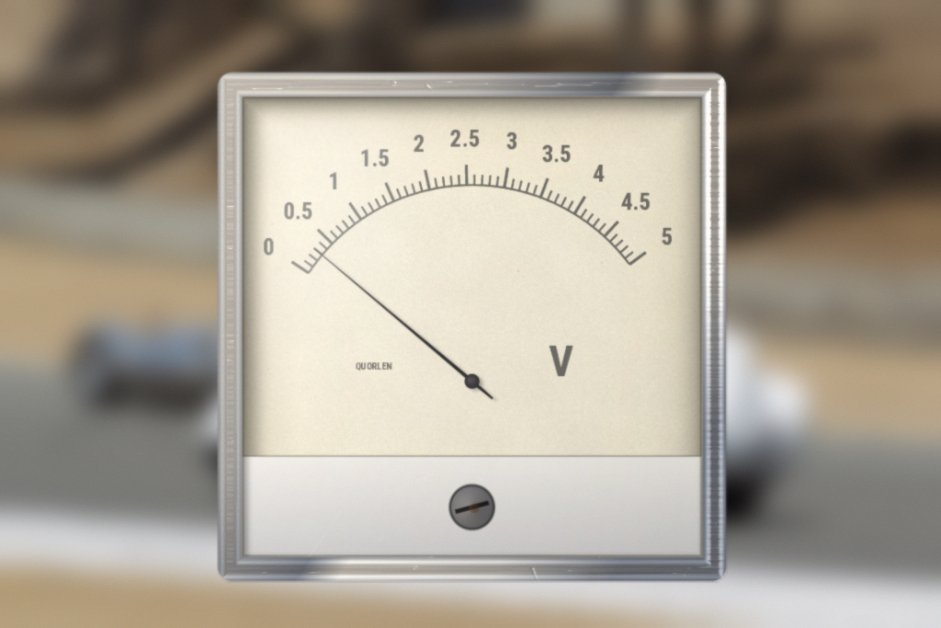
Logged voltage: 0.3 V
